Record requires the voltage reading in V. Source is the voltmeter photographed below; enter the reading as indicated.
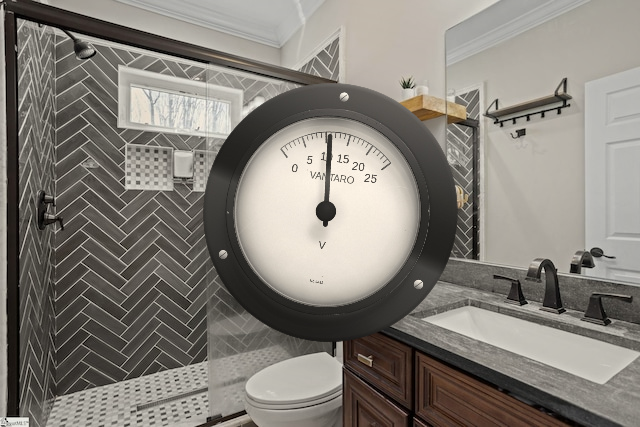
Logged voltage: 11 V
